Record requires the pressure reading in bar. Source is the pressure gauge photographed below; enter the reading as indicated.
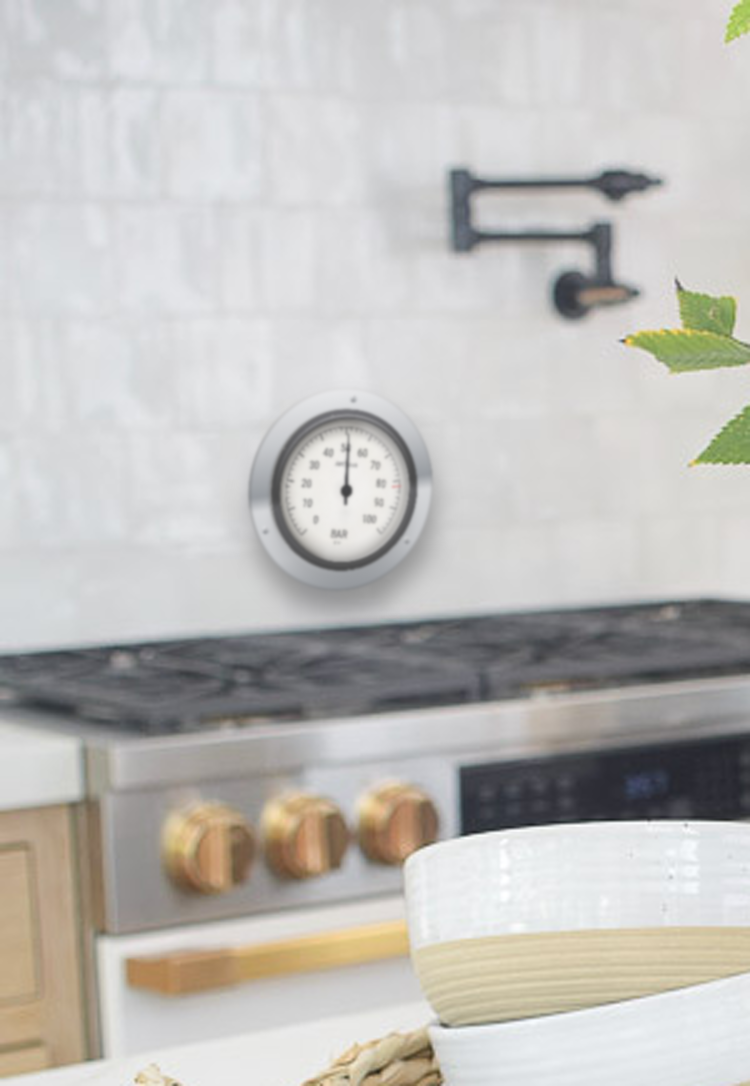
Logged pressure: 50 bar
